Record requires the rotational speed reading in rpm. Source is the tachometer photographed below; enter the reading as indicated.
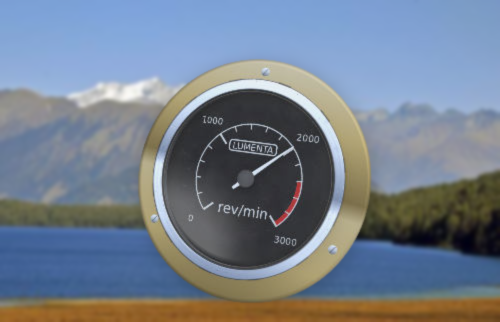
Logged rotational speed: 2000 rpm
